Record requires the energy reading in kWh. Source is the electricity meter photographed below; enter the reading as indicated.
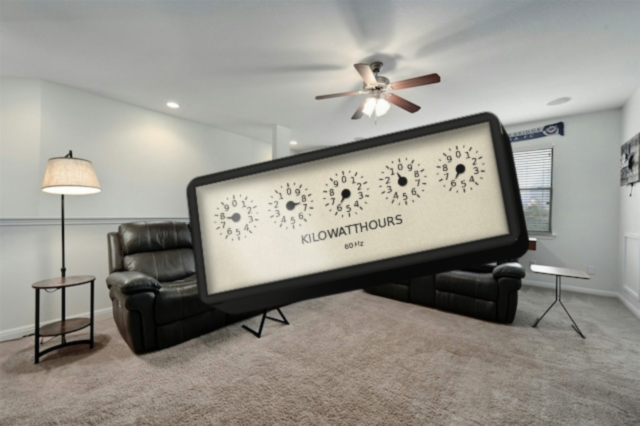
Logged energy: 77606 kWh
